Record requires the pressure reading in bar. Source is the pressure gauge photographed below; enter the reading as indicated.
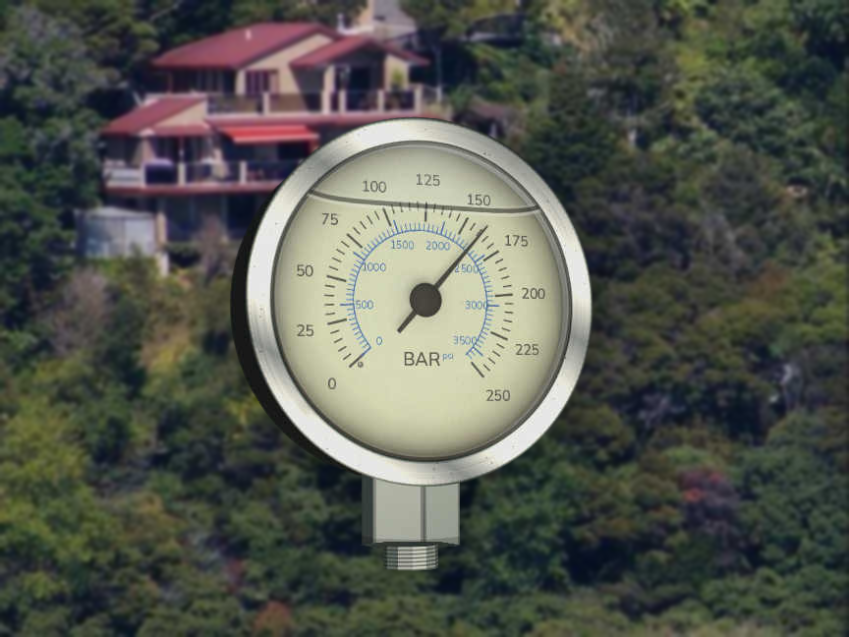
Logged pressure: 160 bar
